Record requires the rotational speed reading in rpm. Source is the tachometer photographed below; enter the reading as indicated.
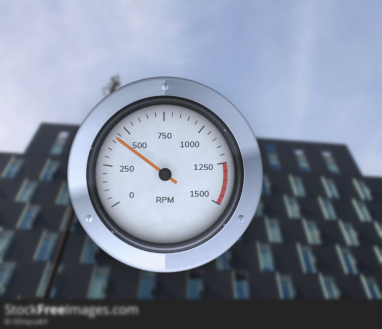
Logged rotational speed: 425 rpm
